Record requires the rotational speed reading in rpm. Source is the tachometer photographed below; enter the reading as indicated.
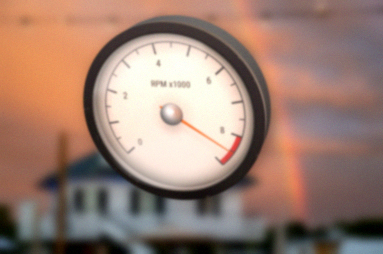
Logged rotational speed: 8500 rpm
